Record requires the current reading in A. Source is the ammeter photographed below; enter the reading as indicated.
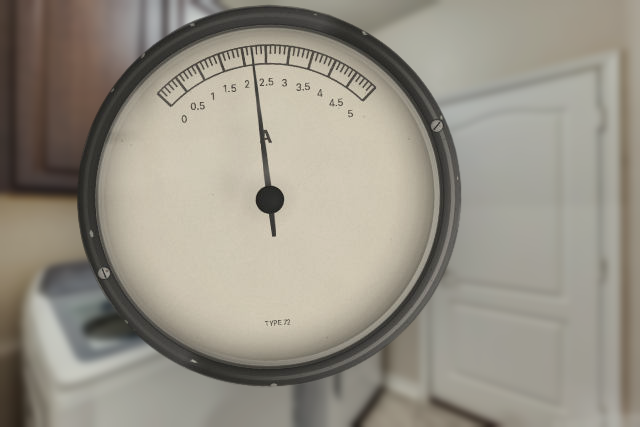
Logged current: 2.2 A
